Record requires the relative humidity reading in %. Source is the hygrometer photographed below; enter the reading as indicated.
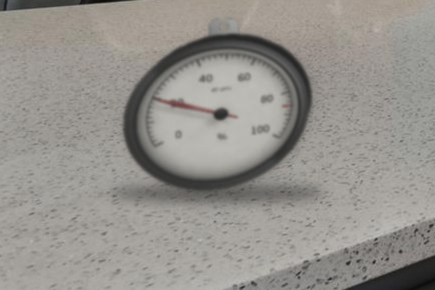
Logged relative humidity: 20 %
